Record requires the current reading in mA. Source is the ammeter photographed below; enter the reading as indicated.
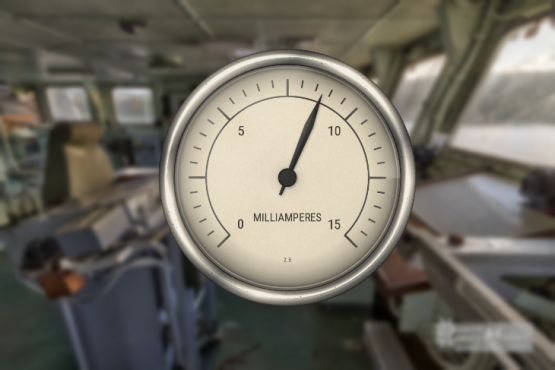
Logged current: 8.75 mA
